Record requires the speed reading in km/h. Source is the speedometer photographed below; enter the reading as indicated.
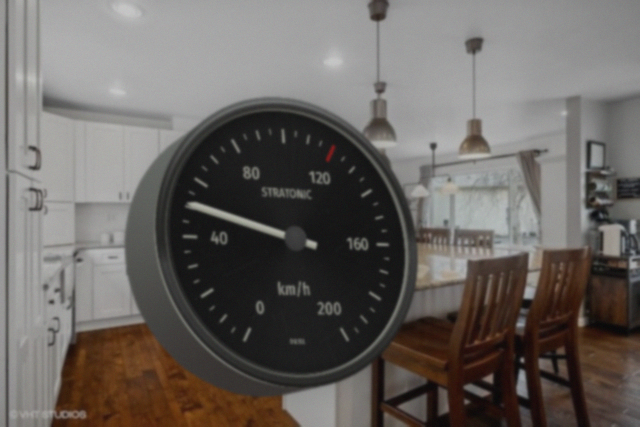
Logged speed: 50 km/h
